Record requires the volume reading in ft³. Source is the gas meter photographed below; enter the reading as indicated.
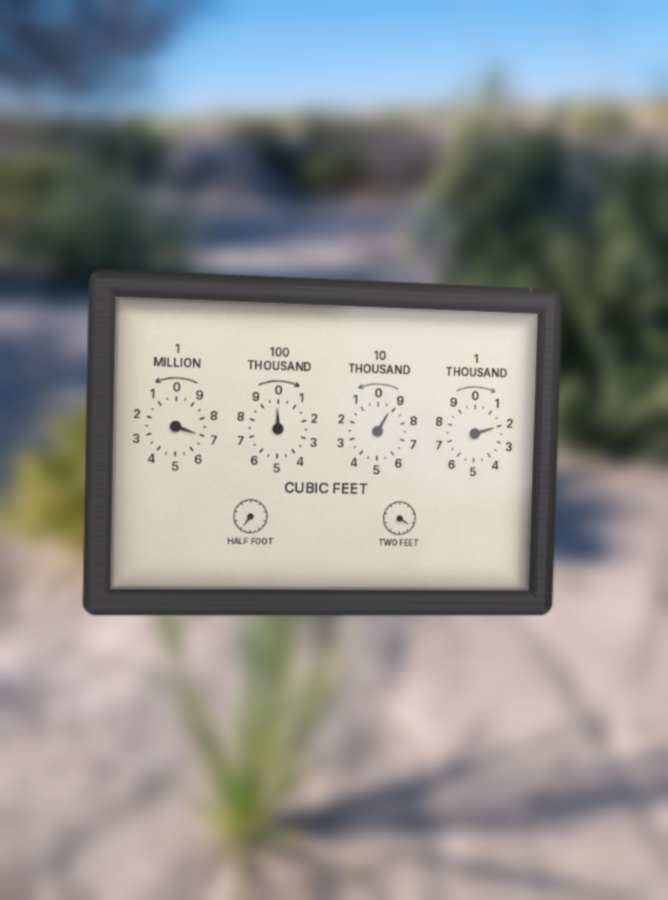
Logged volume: 699200 ft³
